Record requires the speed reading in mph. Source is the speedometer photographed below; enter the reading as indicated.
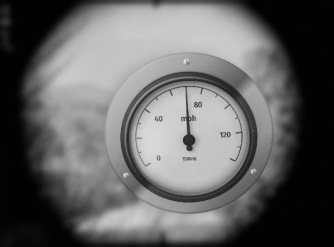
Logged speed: 70 mph
